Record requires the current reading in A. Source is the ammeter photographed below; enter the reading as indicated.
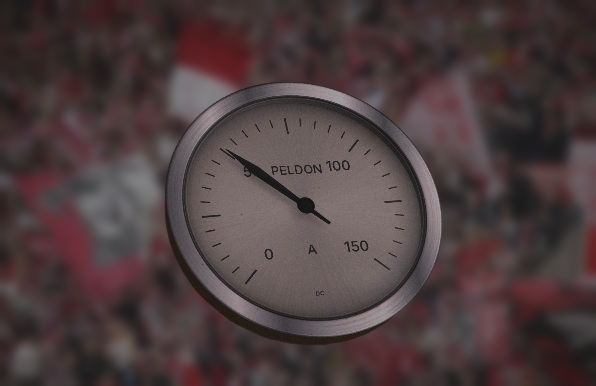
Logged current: 50 A
